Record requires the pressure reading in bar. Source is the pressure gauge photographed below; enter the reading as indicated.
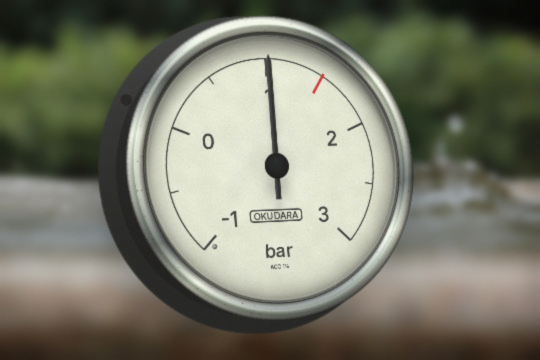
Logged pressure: 1 bar
